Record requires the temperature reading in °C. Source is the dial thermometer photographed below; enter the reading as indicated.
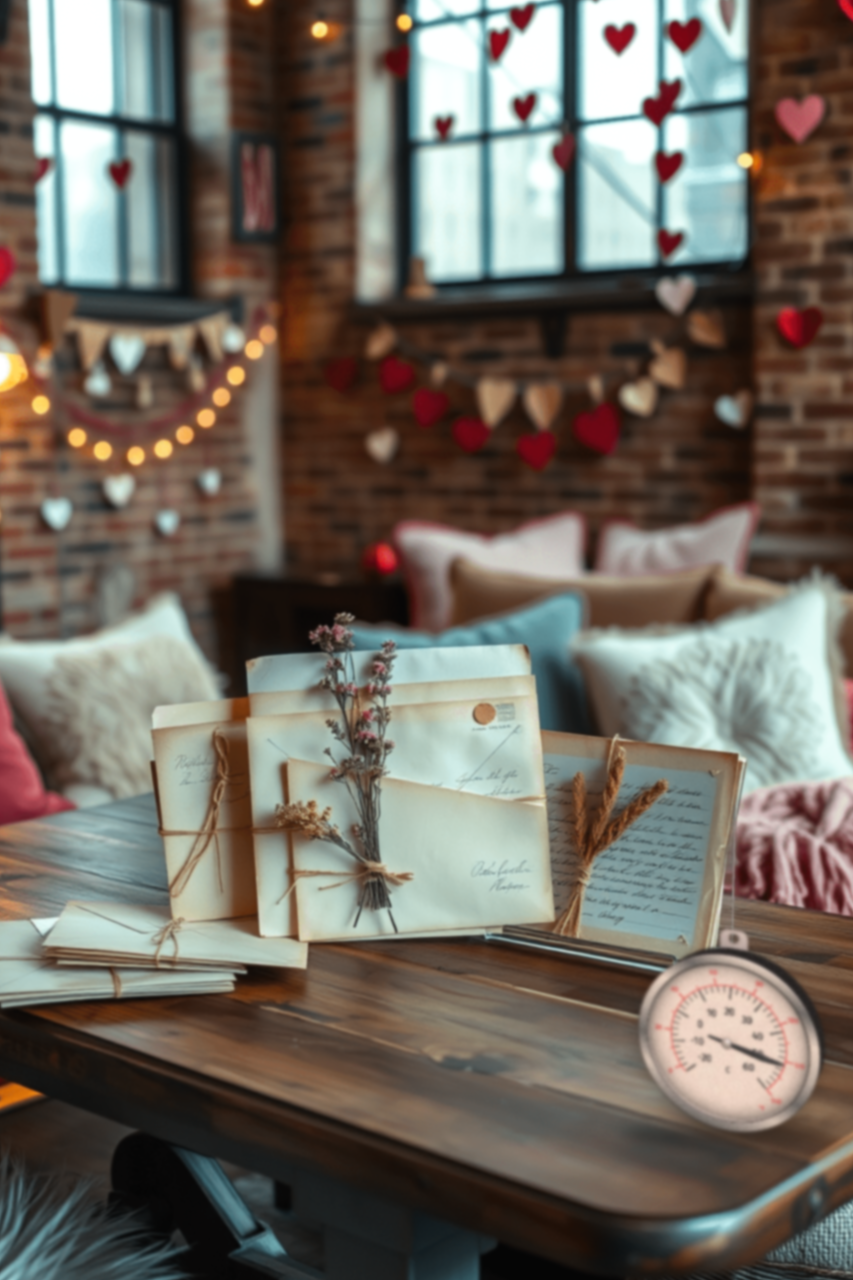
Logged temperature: 50 °C
